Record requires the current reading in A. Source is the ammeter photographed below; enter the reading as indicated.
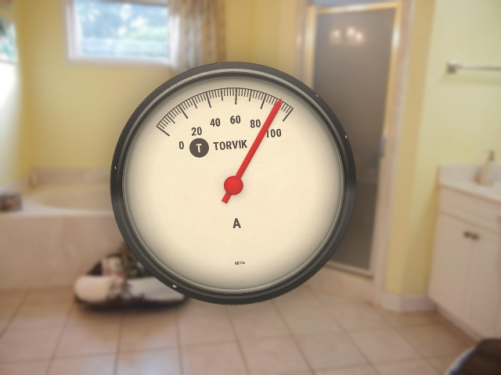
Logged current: 90 A
